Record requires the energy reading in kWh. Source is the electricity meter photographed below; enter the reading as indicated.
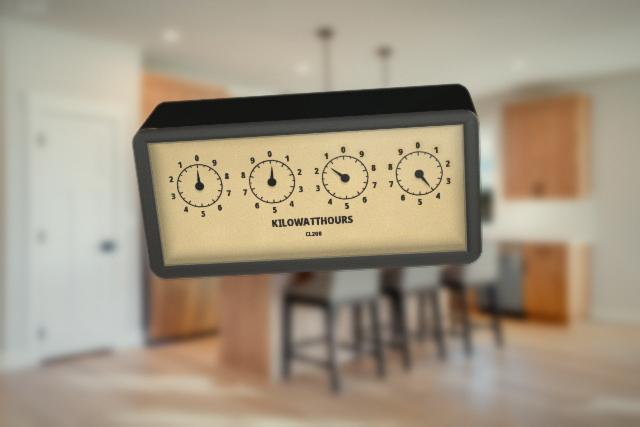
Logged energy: 14 kWh
